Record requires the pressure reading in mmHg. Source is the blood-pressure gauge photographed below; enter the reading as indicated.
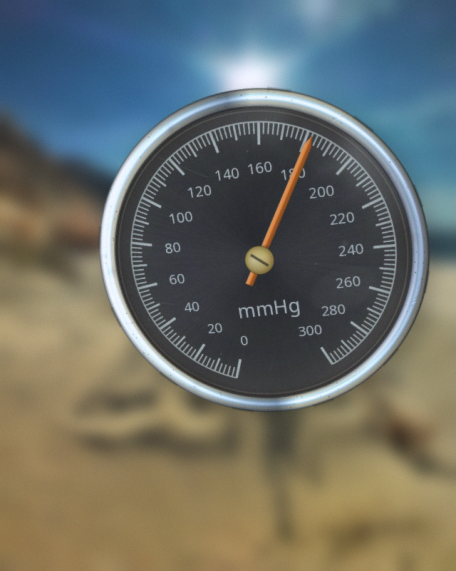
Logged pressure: 182 mmHg
